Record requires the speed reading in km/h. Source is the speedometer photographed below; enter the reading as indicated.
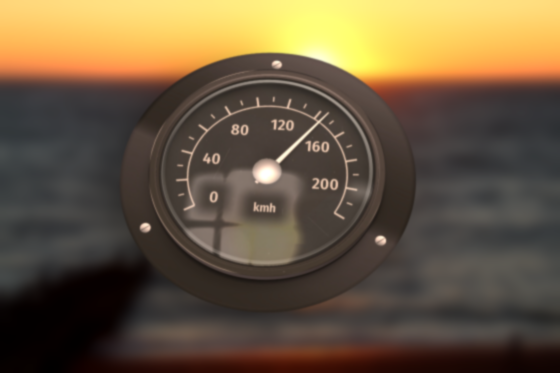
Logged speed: 145 km/h
